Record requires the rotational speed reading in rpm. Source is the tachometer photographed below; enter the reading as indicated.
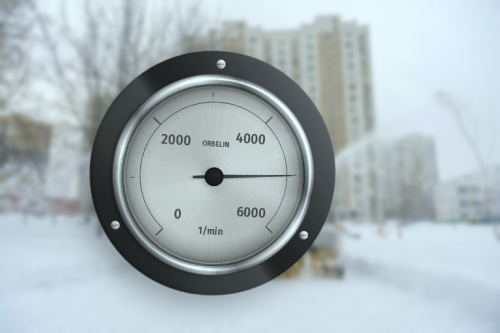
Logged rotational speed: 5000 rpm
